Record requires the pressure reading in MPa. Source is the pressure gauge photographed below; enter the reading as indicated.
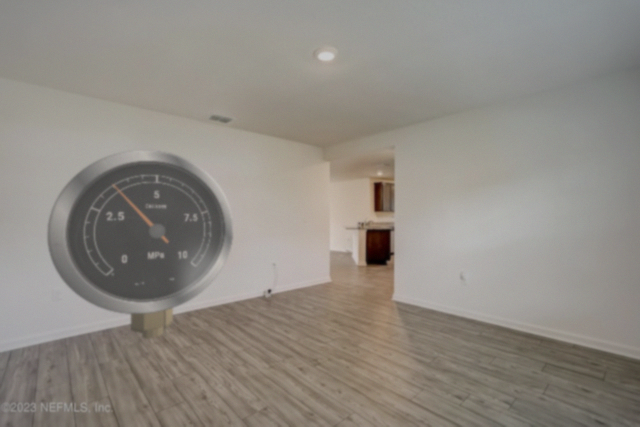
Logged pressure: 3.5 MPa
